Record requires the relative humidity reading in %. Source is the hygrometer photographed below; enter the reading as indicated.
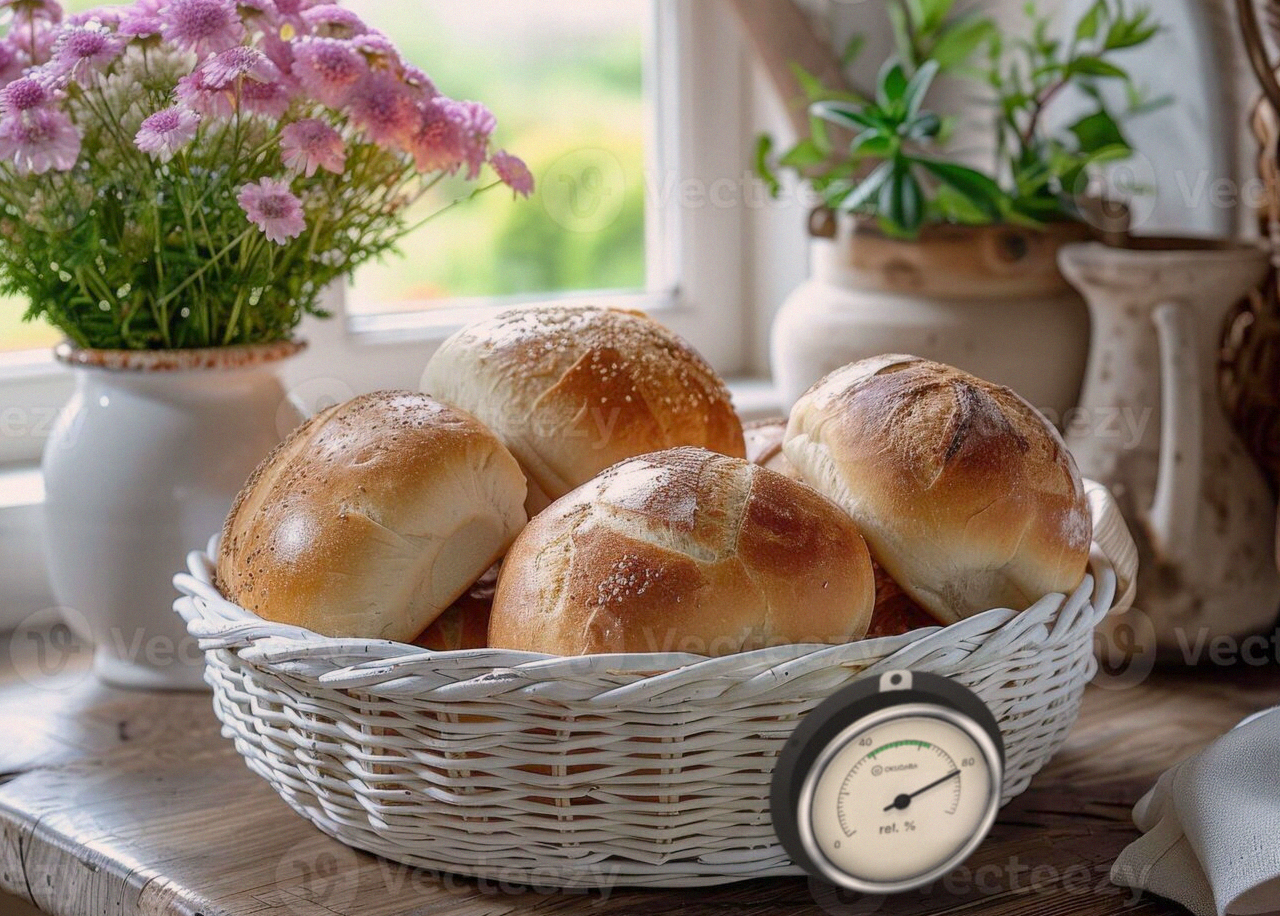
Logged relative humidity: 80 %
